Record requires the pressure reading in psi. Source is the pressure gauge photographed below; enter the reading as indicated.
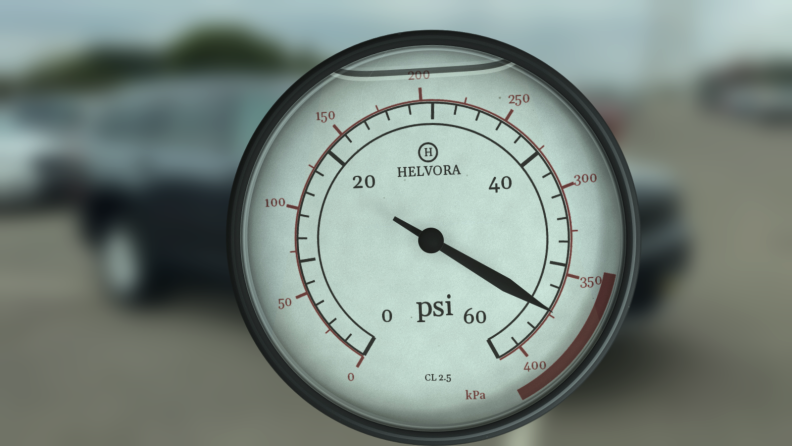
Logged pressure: 54 psi
